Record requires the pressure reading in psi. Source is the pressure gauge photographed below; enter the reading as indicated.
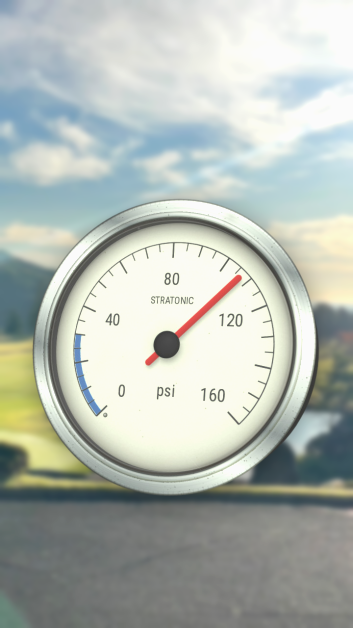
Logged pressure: 107.5 psi
